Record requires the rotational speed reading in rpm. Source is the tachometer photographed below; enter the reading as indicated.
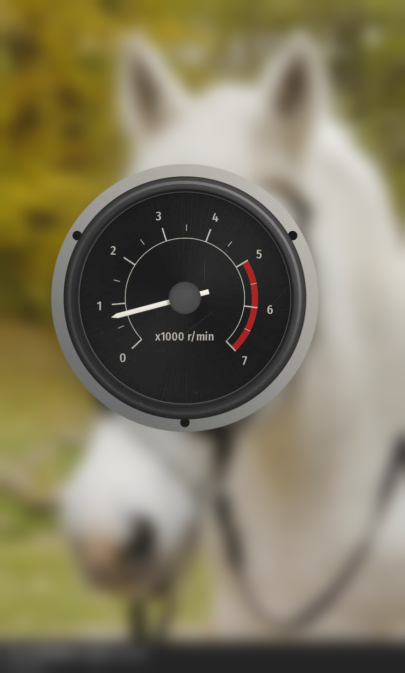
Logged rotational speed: 750 rpm
